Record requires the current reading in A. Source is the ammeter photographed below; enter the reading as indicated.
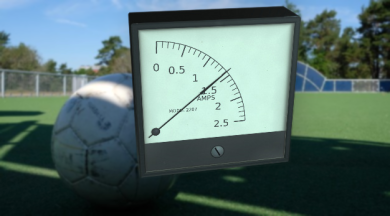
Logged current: 1.4 A
